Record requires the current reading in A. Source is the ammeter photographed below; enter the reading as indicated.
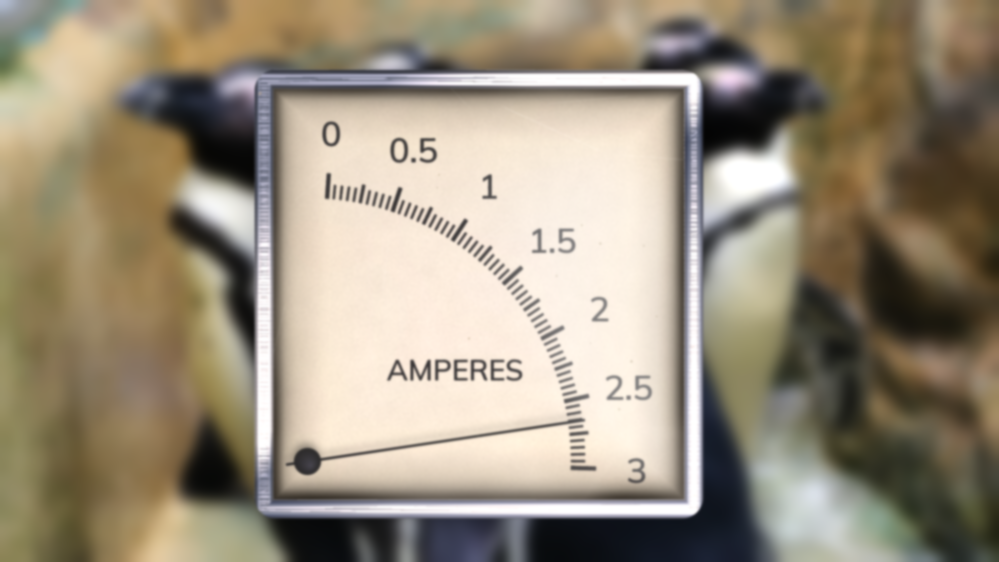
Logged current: 2.65 A
